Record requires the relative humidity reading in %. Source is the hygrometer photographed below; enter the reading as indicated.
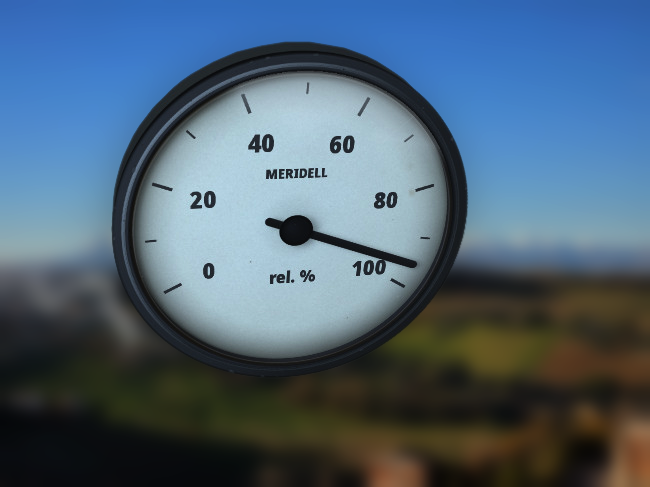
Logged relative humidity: 95 %
